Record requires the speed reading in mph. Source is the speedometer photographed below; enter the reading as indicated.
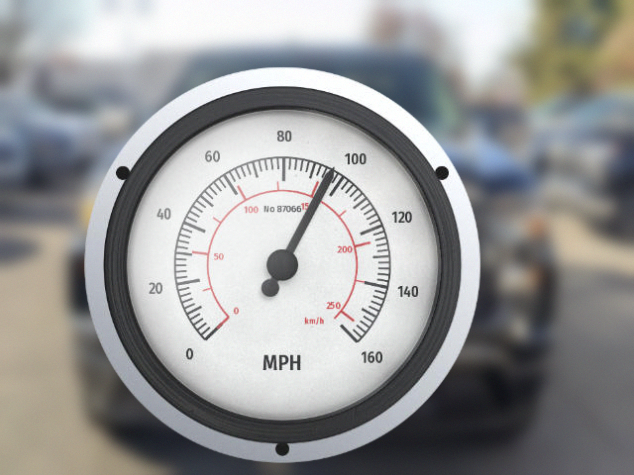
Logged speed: 96 mph
